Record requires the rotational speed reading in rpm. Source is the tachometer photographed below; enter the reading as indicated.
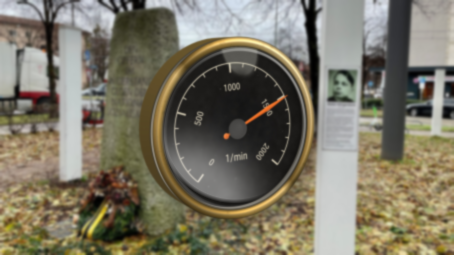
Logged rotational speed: 1500 rpm
